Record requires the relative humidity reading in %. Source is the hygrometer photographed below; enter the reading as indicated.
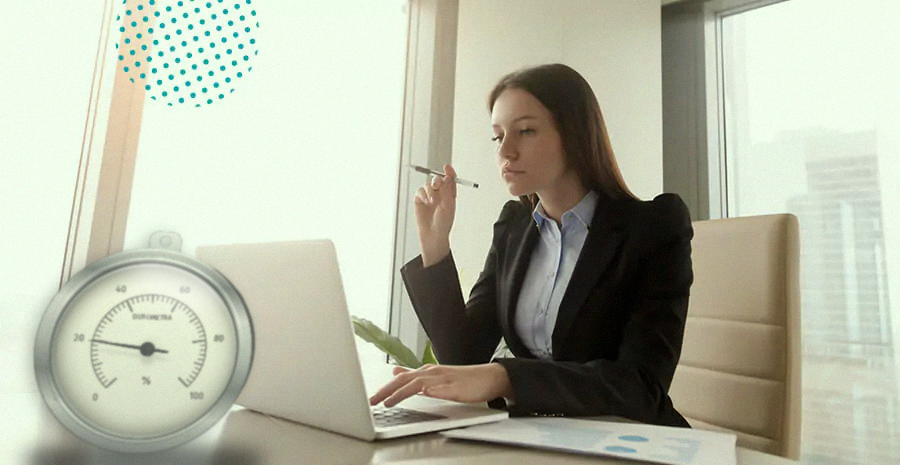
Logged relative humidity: 20 %
